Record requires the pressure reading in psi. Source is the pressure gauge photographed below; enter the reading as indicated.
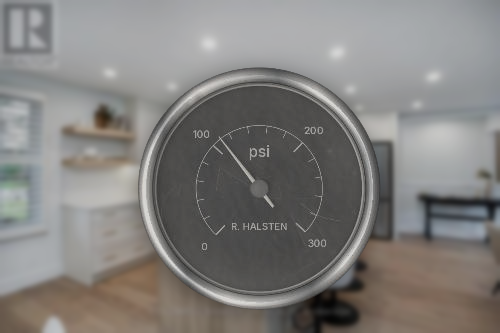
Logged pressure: 110 psi
